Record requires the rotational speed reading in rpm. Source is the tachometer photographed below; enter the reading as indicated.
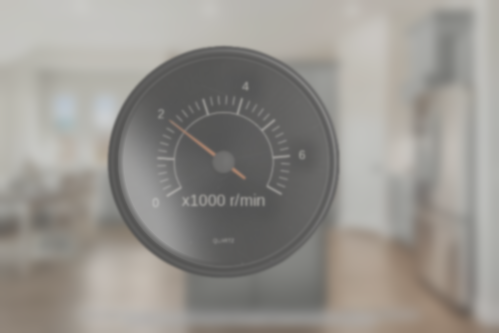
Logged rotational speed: 2000 rpm
